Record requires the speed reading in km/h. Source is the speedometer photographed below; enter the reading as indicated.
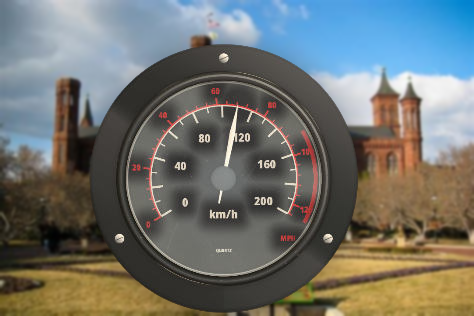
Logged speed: 110 km/h
